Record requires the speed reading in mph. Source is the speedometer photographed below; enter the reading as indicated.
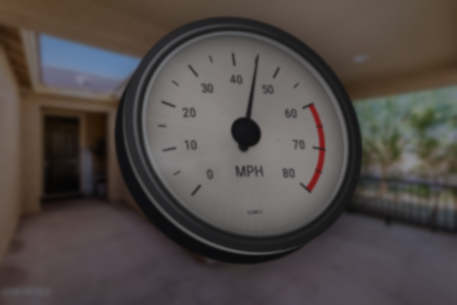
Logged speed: 45 mph
